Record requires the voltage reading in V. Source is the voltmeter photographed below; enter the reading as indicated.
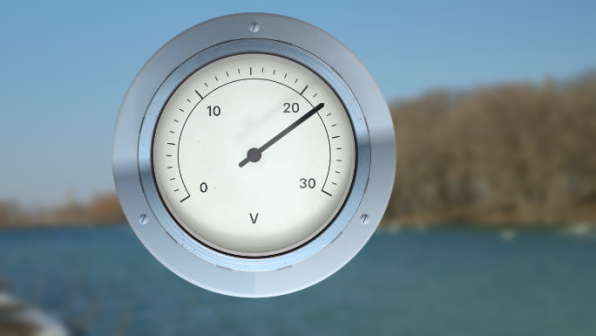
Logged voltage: 22 V
